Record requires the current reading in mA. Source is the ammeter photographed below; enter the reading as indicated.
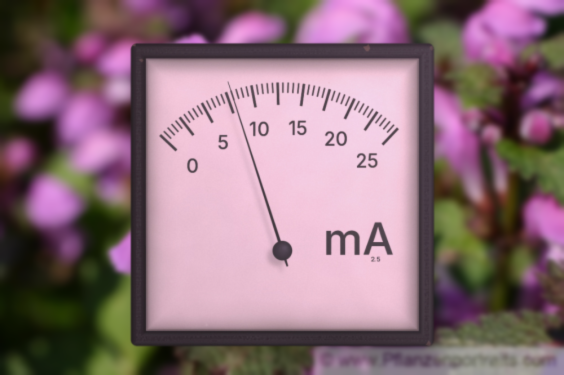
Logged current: 8 mA
